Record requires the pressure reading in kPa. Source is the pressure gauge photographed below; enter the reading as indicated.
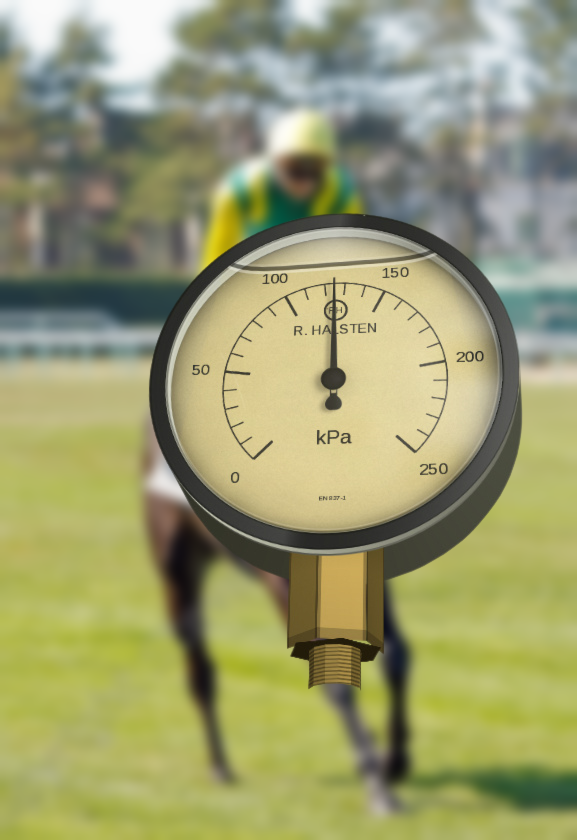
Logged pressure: 125 kPa
